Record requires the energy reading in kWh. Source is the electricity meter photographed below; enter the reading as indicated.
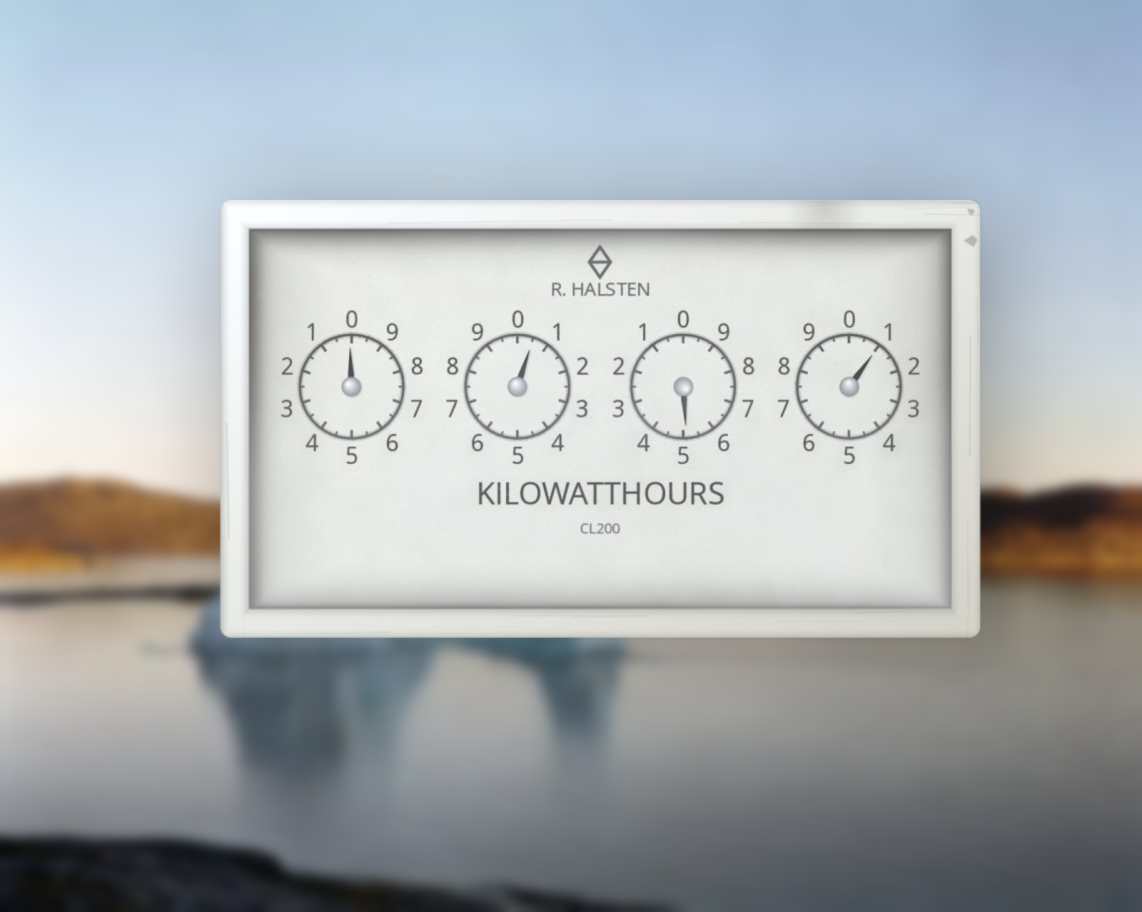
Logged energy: 51 kWh
